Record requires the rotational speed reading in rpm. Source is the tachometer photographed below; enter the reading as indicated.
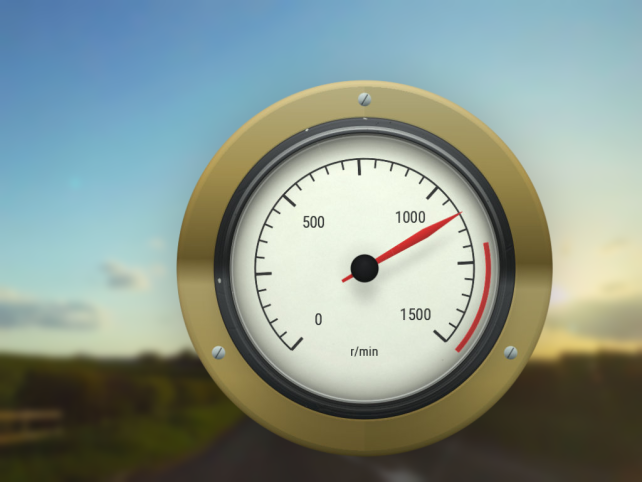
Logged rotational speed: 1100 rpm
